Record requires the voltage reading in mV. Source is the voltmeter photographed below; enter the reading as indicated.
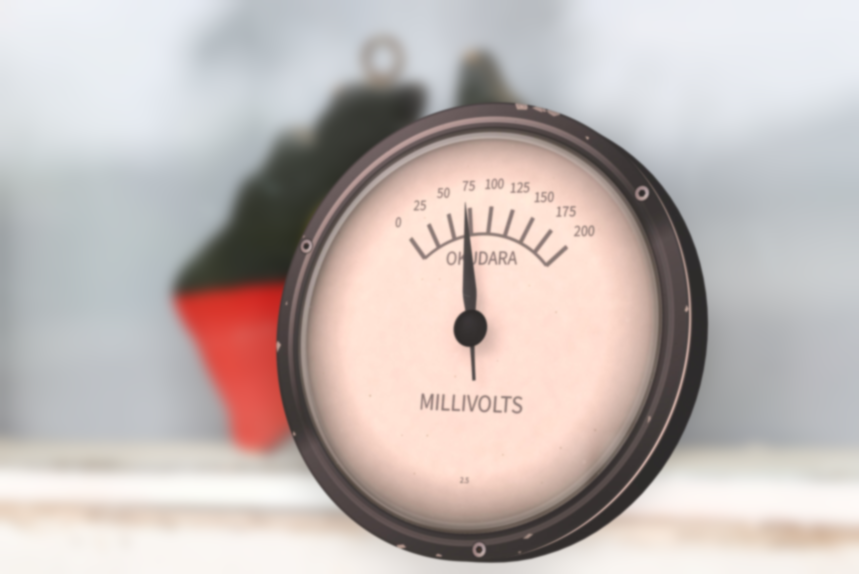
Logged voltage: 75 mV
